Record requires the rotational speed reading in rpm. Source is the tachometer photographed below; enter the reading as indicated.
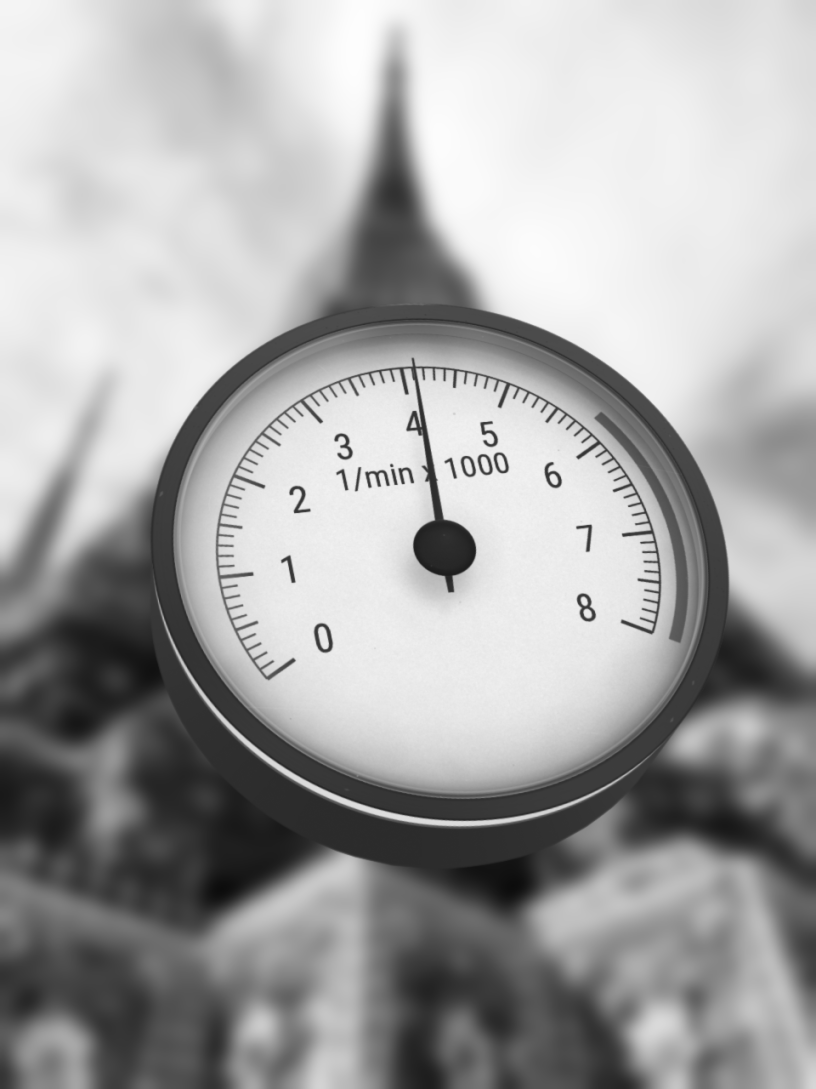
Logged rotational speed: 4100 rpm
